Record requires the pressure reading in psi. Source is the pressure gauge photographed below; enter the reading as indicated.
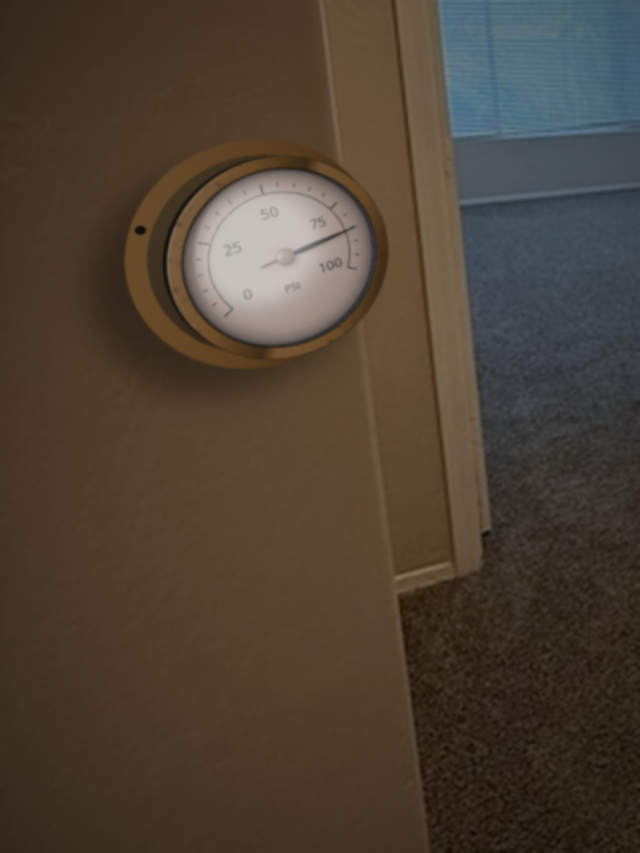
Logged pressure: 85 psi
